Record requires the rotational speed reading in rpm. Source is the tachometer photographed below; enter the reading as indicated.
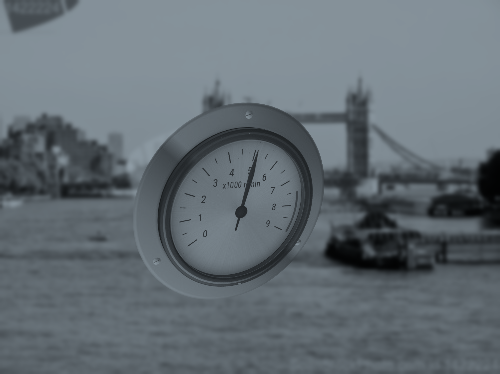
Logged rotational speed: 5000 rpm
